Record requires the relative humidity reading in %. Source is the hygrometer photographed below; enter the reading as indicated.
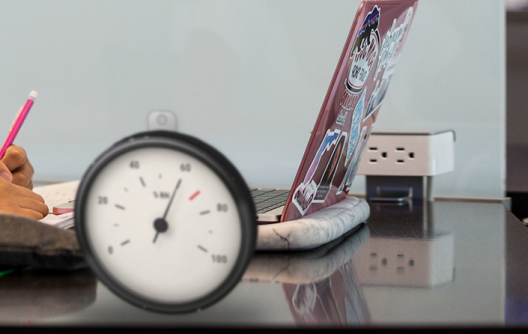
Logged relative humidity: 60 %
